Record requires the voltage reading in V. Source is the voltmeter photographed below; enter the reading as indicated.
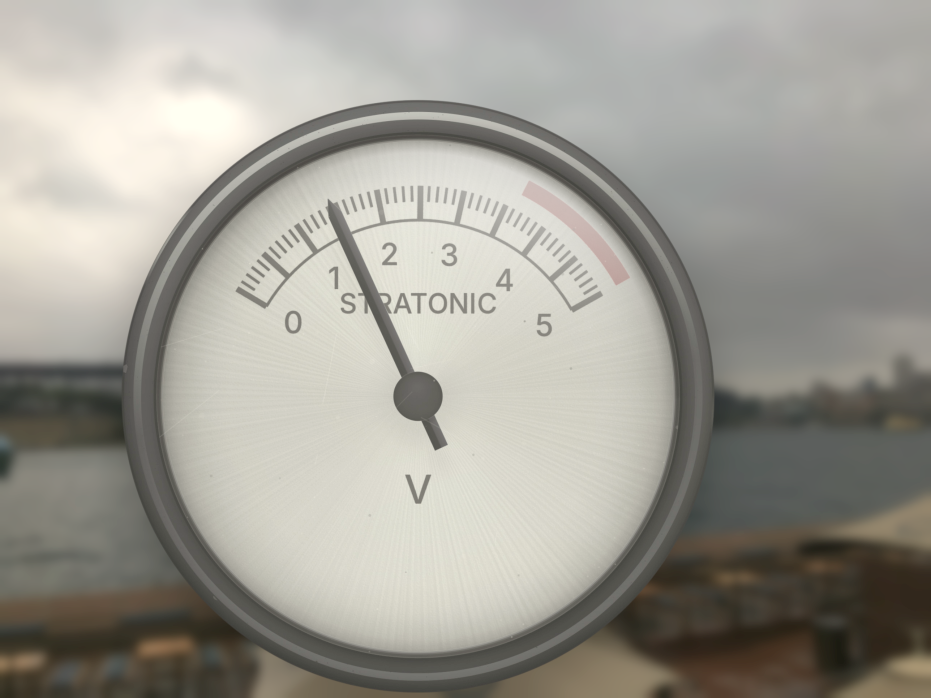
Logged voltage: 1.45 V
